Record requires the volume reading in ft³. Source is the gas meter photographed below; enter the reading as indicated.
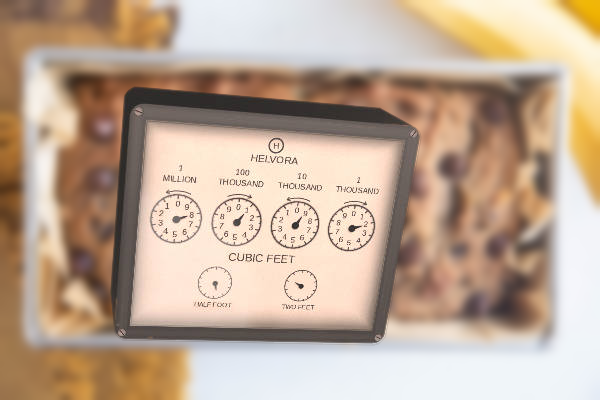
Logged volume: 809200 ft³
